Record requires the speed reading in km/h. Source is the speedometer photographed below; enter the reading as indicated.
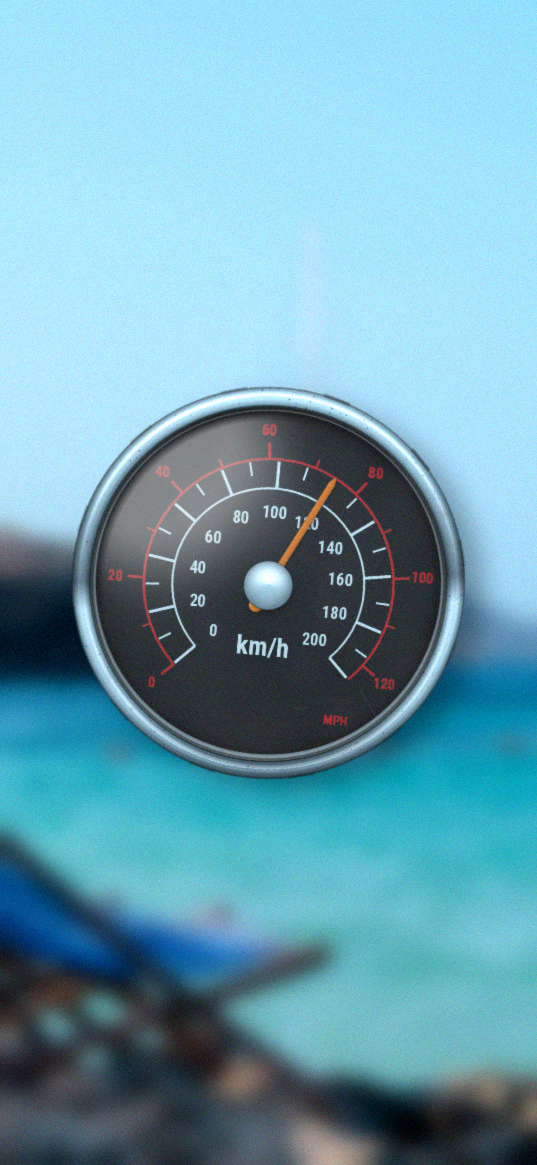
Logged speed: 120 km/h
